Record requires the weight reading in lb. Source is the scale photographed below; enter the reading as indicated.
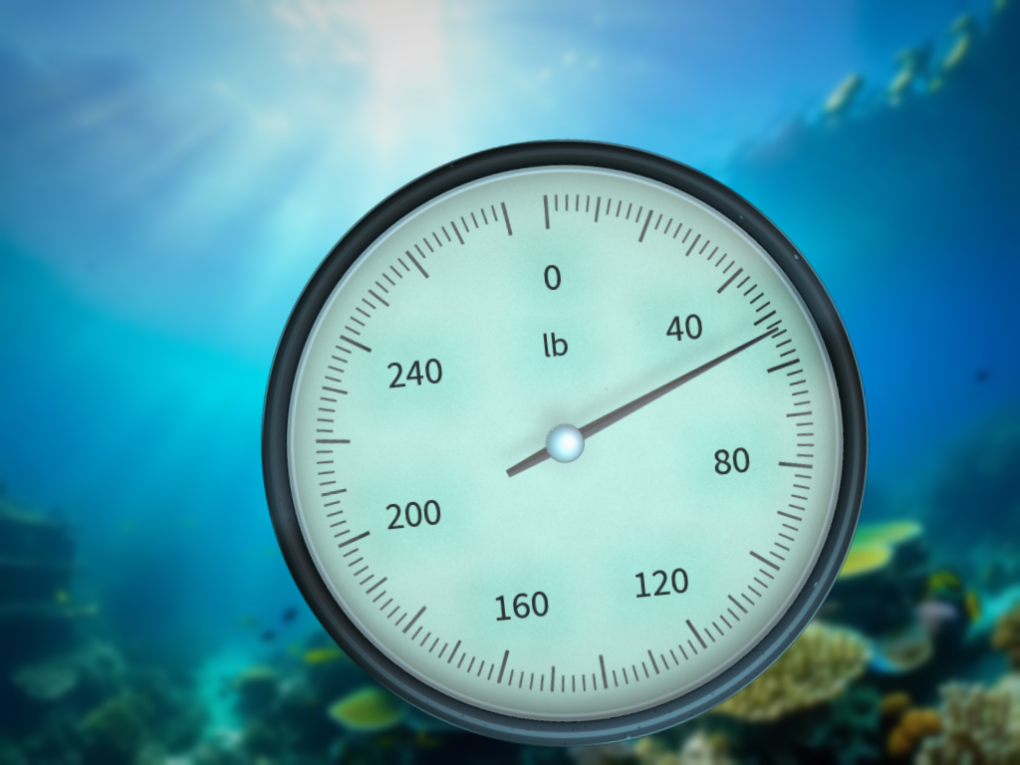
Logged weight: 53 lb
